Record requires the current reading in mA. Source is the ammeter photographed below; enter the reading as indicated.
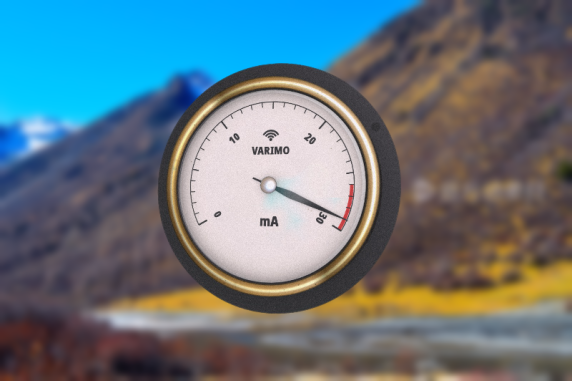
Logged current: 29 mA
